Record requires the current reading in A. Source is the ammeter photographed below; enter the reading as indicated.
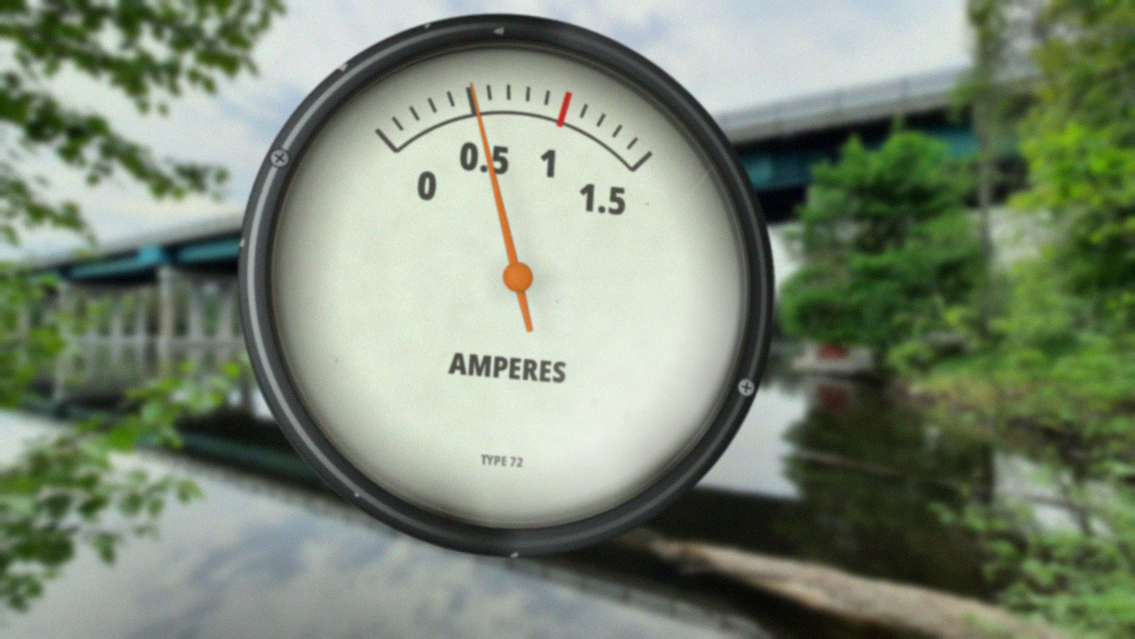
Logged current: 0.5 A
